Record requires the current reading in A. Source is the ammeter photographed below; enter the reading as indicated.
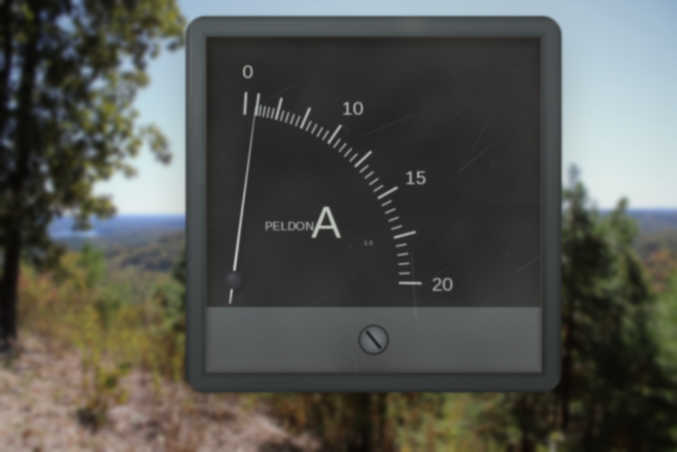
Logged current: 2.5 A
